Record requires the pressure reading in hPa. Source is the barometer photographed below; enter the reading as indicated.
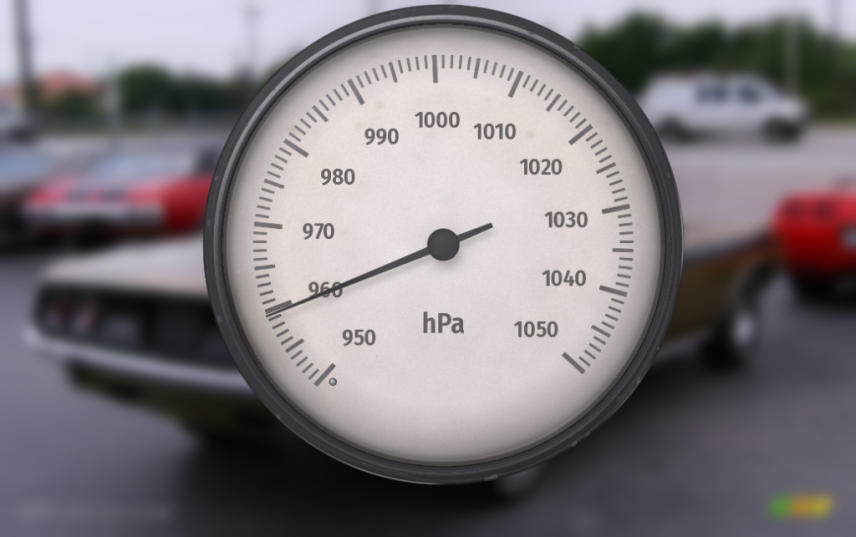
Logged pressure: 959.5 hPa
